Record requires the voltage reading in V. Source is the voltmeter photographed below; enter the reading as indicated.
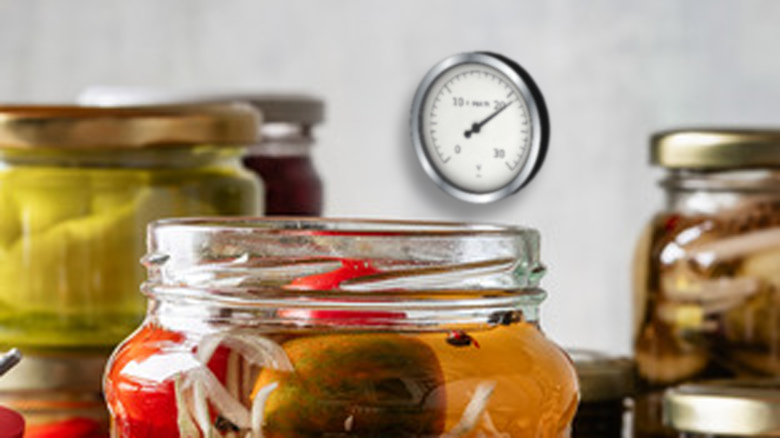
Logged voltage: 21 V
